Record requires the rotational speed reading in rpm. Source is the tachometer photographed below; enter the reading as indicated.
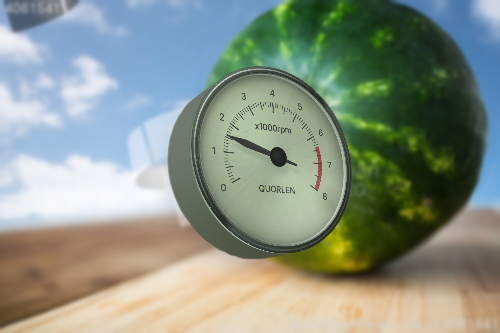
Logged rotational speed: 1500 rpm
